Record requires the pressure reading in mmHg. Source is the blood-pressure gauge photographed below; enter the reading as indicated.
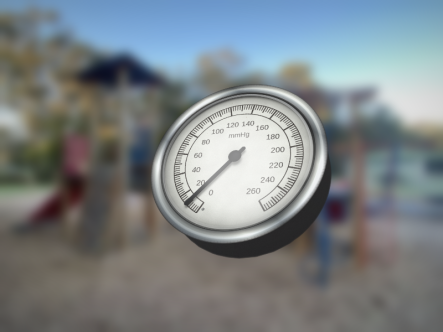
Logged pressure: 10 mmHg
